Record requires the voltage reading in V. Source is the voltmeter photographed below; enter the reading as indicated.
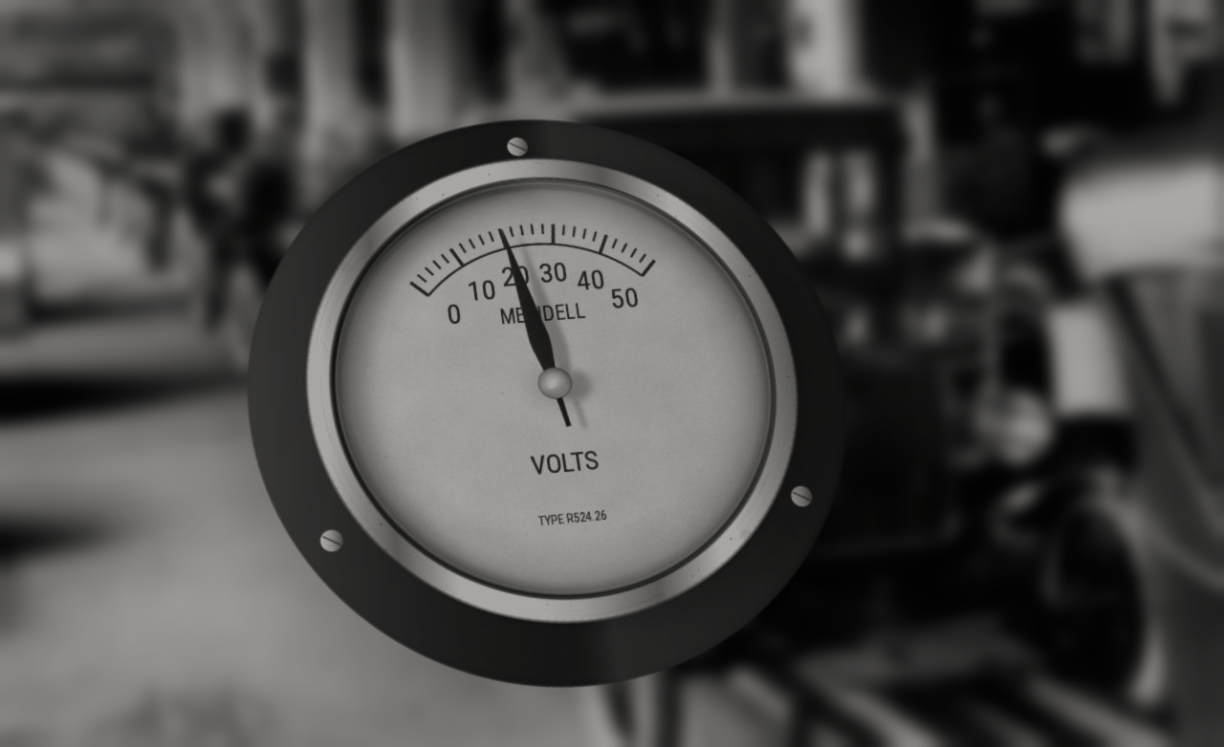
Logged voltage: 20 V
